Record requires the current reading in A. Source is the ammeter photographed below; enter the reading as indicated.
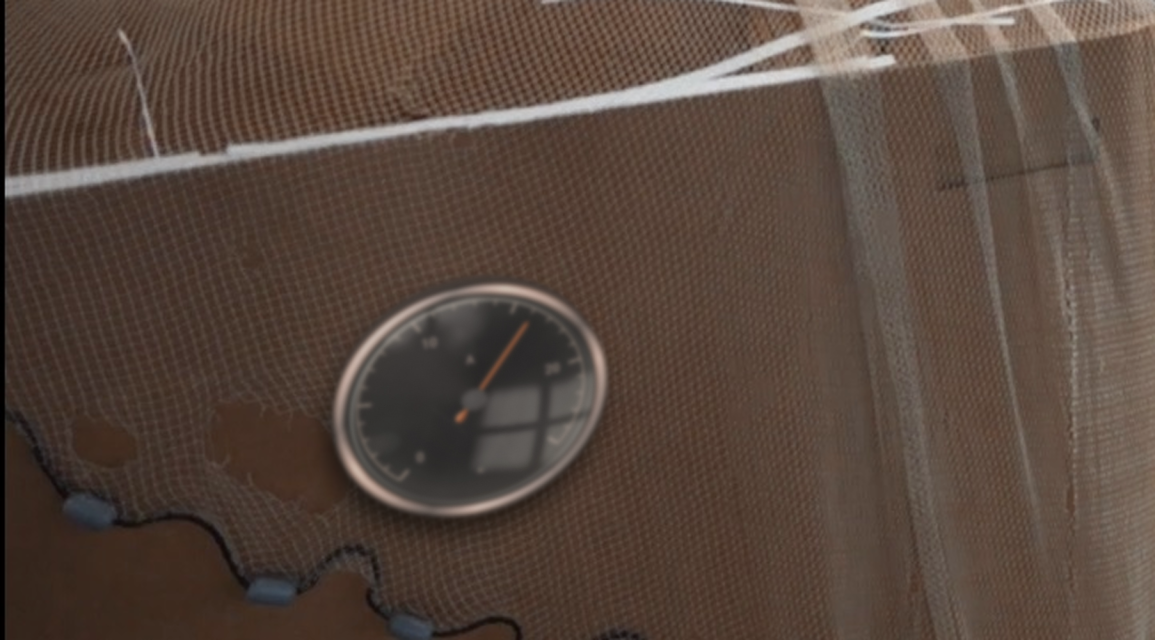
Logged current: 16 A
